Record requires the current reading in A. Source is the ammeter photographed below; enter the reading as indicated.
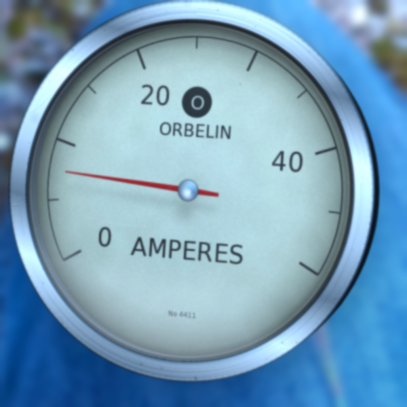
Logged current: 7.5 A
